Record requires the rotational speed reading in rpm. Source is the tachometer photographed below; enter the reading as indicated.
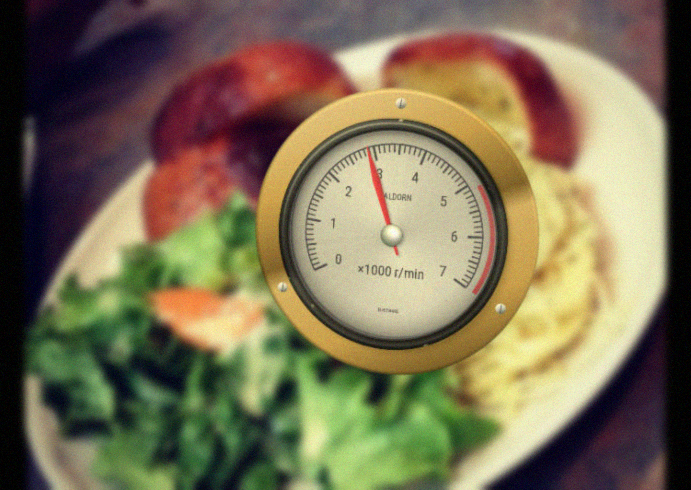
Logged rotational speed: 2900 rpm
